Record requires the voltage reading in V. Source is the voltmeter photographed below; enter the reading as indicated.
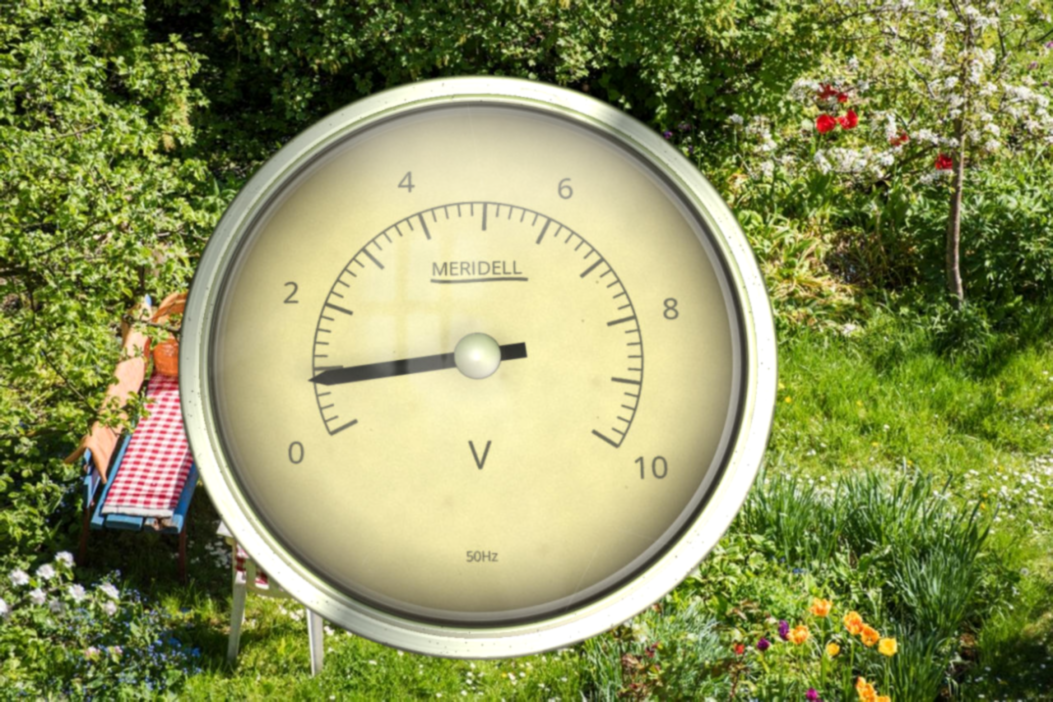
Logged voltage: 0.8 V
